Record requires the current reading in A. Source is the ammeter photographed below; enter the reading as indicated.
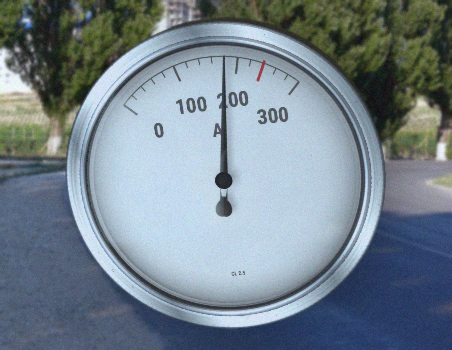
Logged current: 180 A
